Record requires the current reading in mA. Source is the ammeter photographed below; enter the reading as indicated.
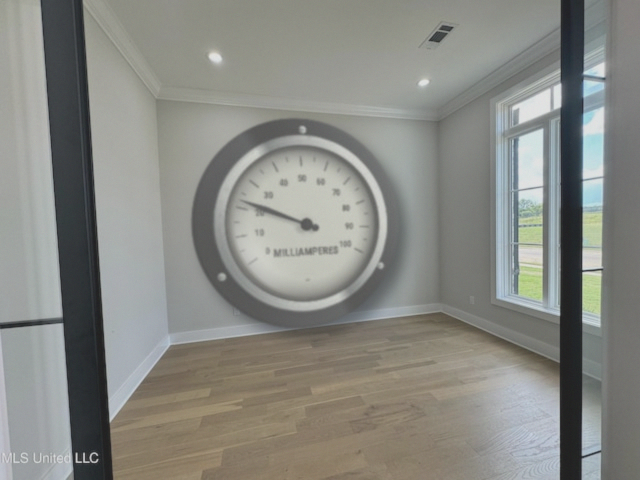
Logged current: 22.5 mA
